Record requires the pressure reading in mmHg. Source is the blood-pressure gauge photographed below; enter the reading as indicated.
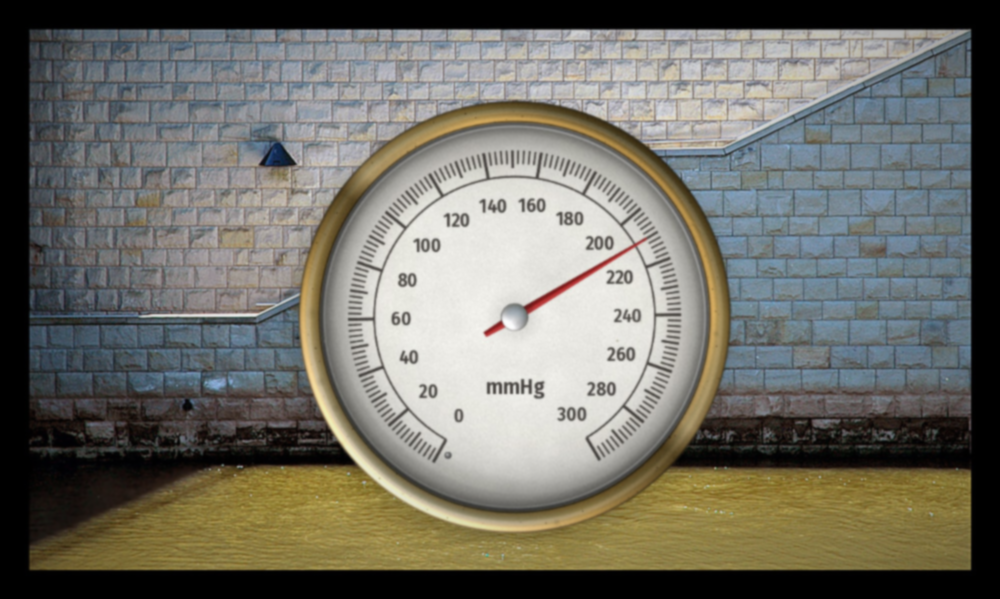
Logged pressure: 210 mmHg
